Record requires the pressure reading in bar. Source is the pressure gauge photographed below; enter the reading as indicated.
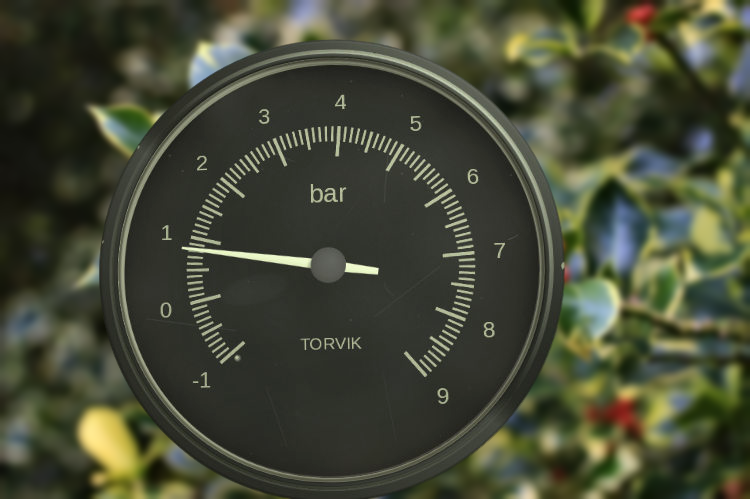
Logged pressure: 0.8 bar
